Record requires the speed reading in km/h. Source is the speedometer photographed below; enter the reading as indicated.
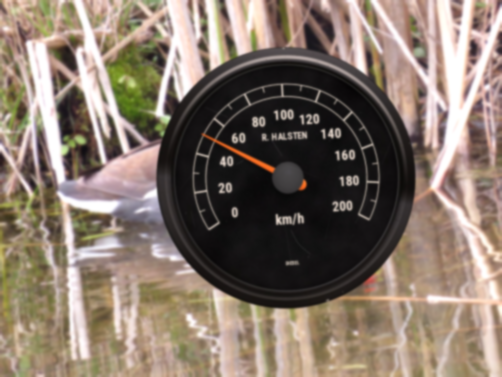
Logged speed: 50 km/h
